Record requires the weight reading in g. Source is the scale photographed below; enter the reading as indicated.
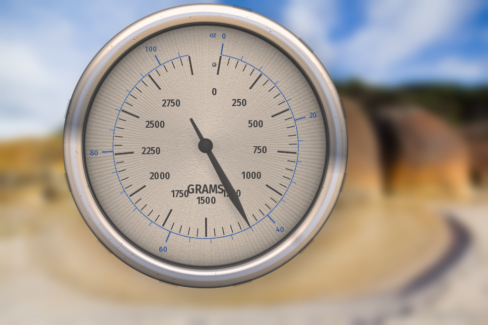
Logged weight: 1250 g
